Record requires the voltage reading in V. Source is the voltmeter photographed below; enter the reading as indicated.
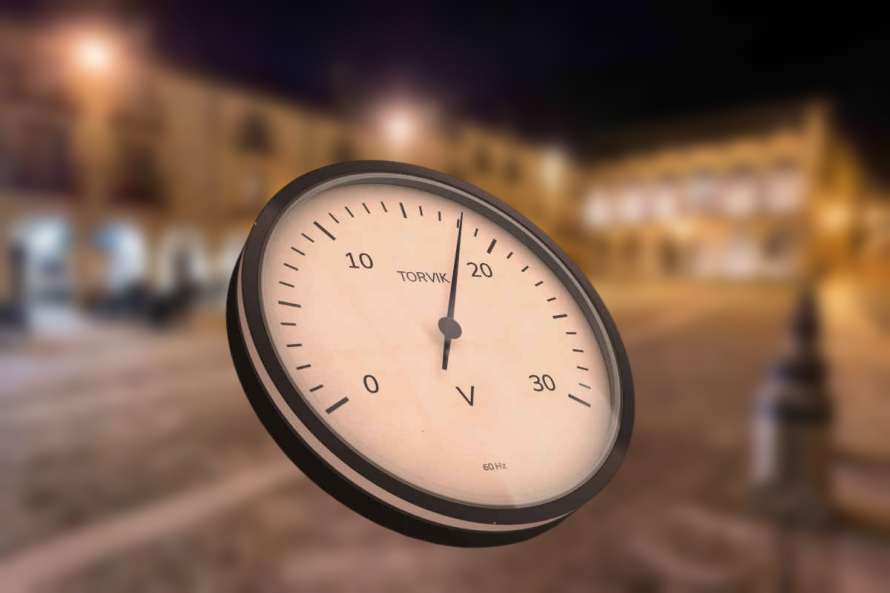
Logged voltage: 18 V
